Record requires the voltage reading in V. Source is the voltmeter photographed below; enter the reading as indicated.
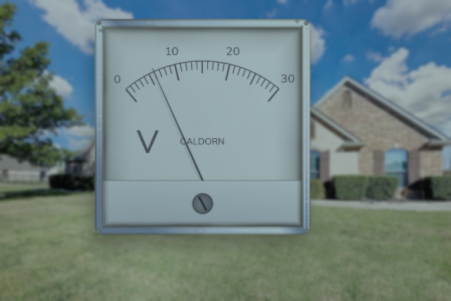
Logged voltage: 6 V
